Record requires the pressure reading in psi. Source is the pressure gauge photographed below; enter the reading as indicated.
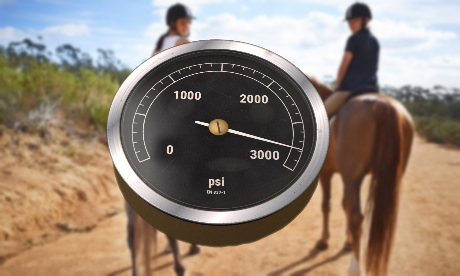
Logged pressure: 2800 psi
